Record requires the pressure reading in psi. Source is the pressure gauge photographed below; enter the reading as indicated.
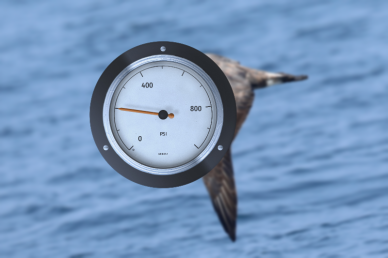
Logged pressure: 200 psi
